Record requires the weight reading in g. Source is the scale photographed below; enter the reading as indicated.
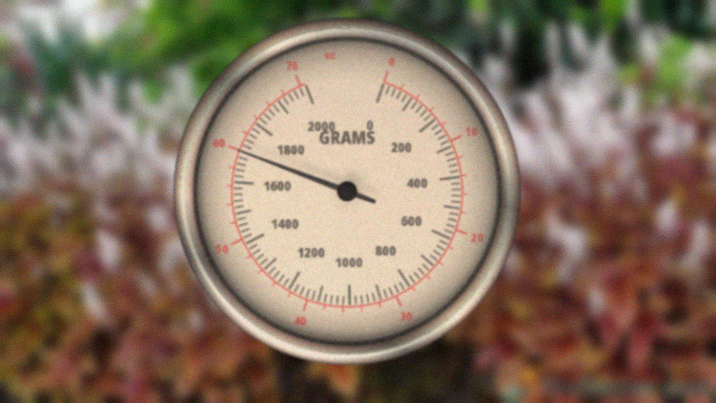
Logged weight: 1700 g
